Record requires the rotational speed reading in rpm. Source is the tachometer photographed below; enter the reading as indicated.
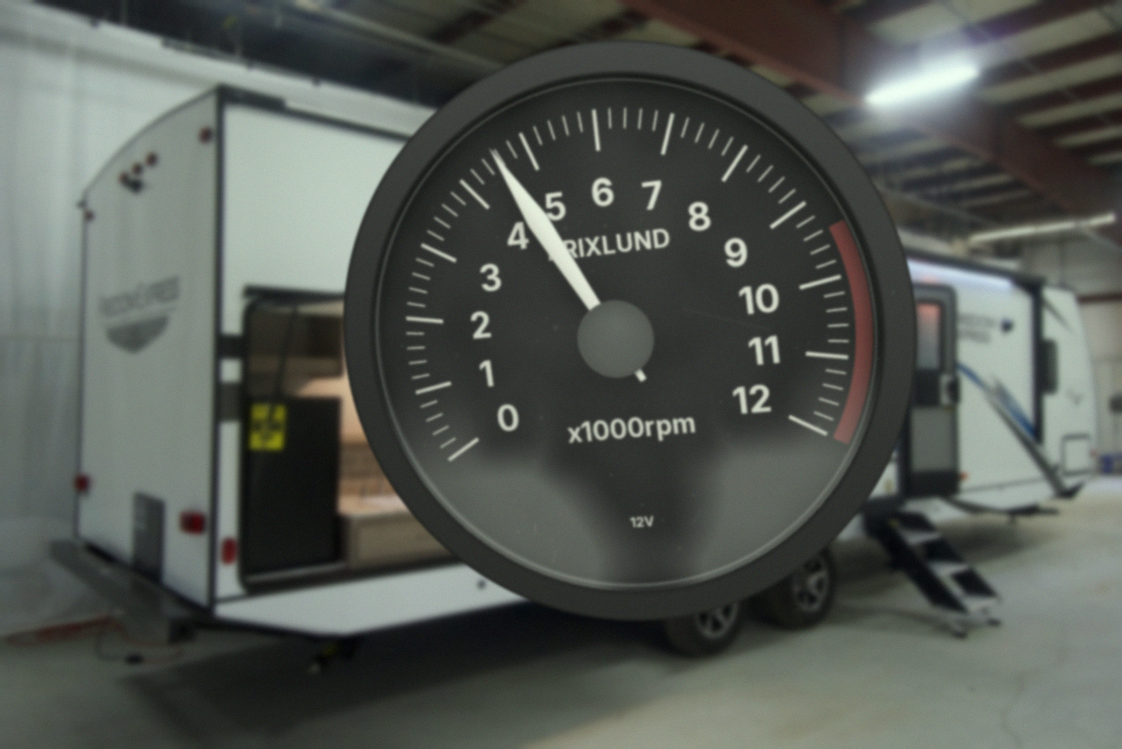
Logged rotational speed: 4600 rpm
